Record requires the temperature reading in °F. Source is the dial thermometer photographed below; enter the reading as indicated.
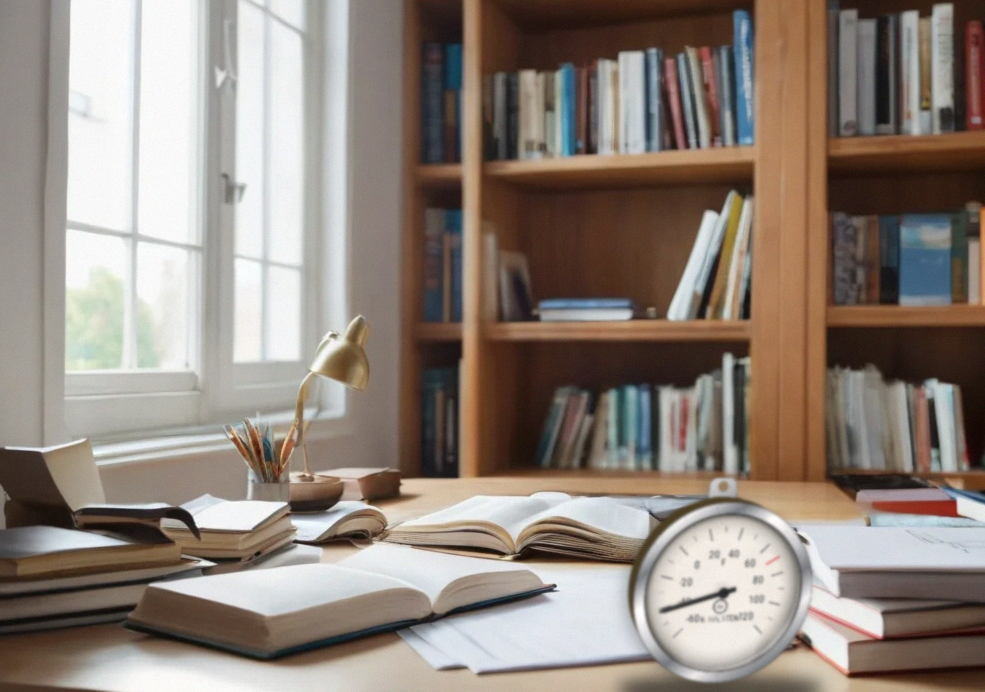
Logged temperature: -40 °F
